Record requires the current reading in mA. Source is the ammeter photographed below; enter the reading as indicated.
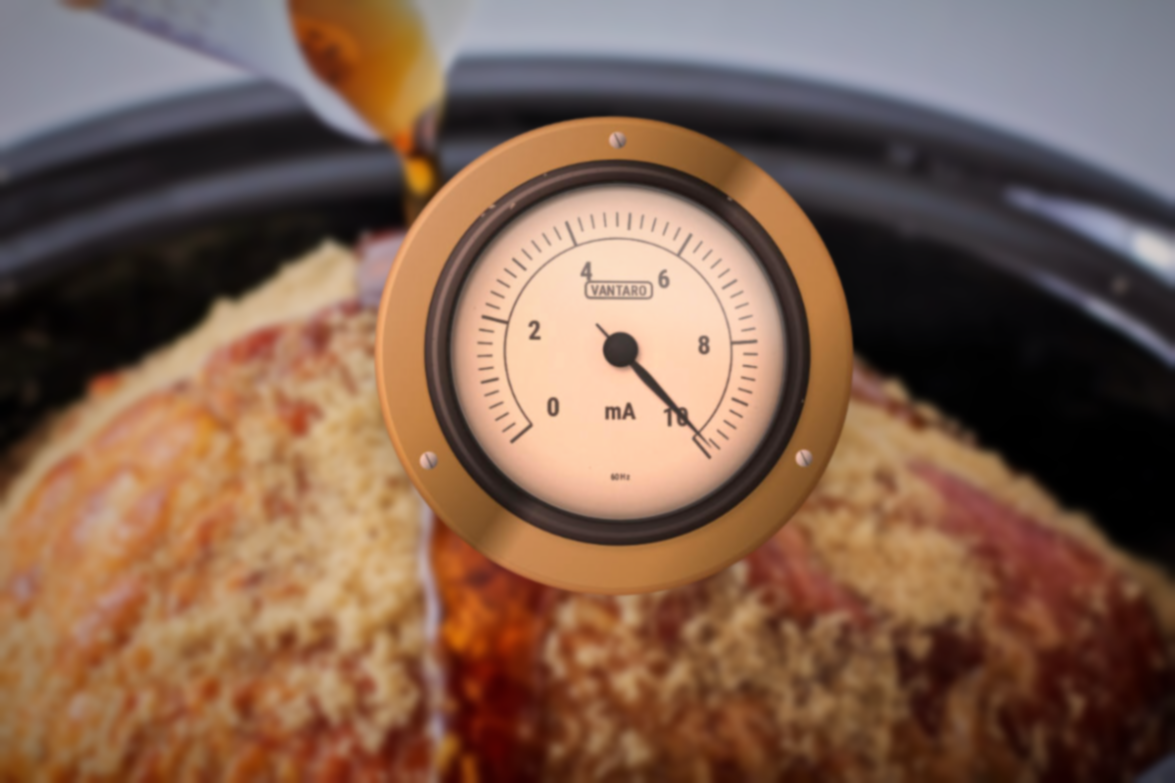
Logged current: 9.9 mA
